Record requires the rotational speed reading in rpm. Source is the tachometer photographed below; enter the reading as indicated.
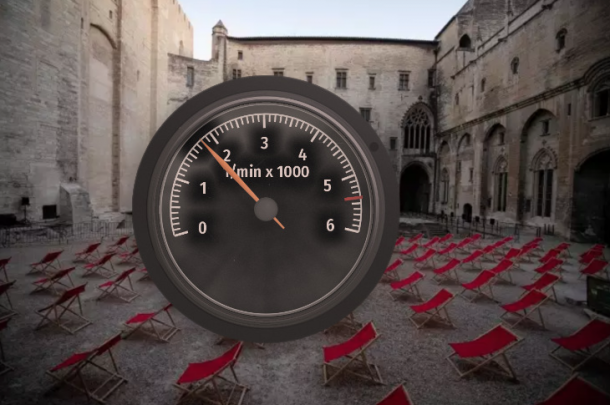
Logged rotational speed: 1800 rpm
